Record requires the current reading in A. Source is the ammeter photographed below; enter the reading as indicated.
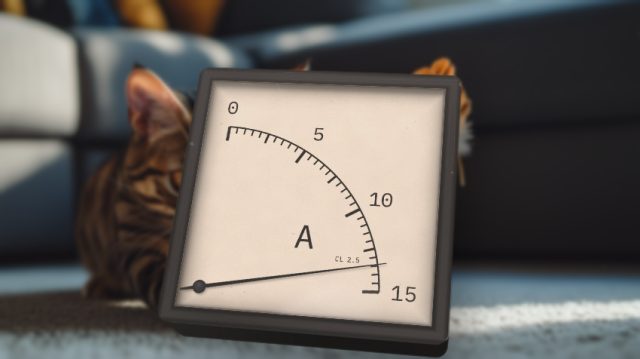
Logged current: 13.5 A
